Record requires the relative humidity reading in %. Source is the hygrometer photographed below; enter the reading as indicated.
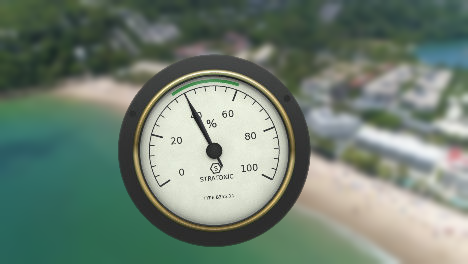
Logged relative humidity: 40 %
